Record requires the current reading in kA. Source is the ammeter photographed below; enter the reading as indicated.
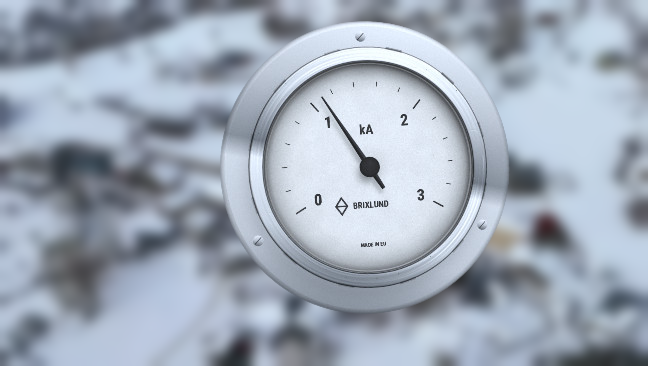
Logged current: 1.1 kA
